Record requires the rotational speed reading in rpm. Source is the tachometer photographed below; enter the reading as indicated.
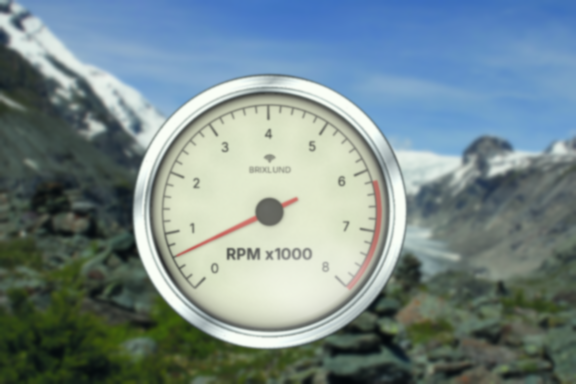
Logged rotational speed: 600 rpm
